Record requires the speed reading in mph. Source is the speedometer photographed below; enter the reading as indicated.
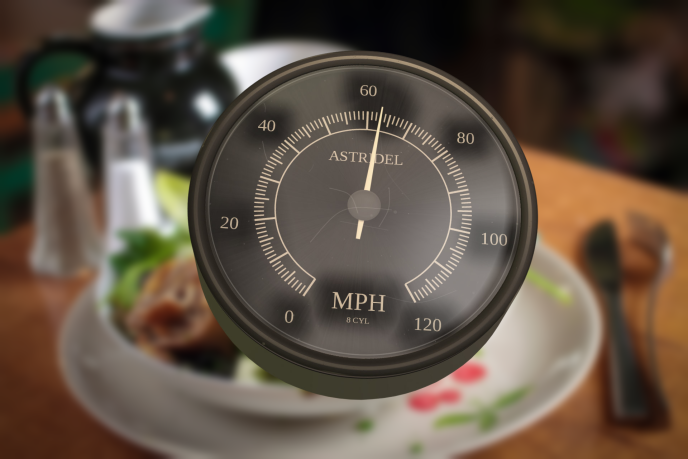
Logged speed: 63 mph
